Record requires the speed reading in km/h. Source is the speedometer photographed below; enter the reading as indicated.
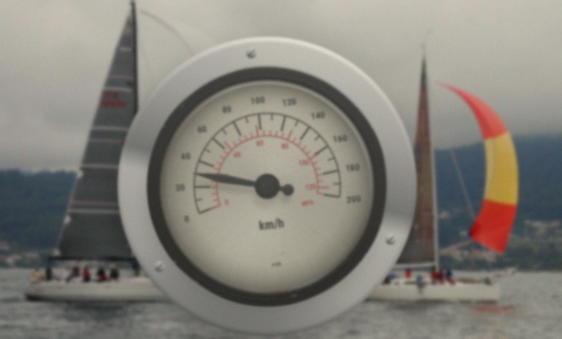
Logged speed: 30 km/h
